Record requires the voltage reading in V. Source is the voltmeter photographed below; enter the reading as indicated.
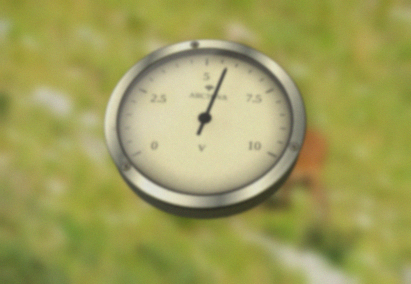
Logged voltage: 5.75 V
